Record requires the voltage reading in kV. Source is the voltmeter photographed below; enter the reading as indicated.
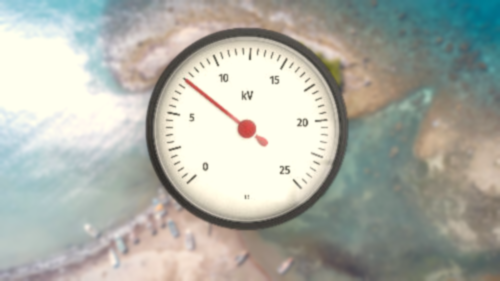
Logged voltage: 7.5 kV
